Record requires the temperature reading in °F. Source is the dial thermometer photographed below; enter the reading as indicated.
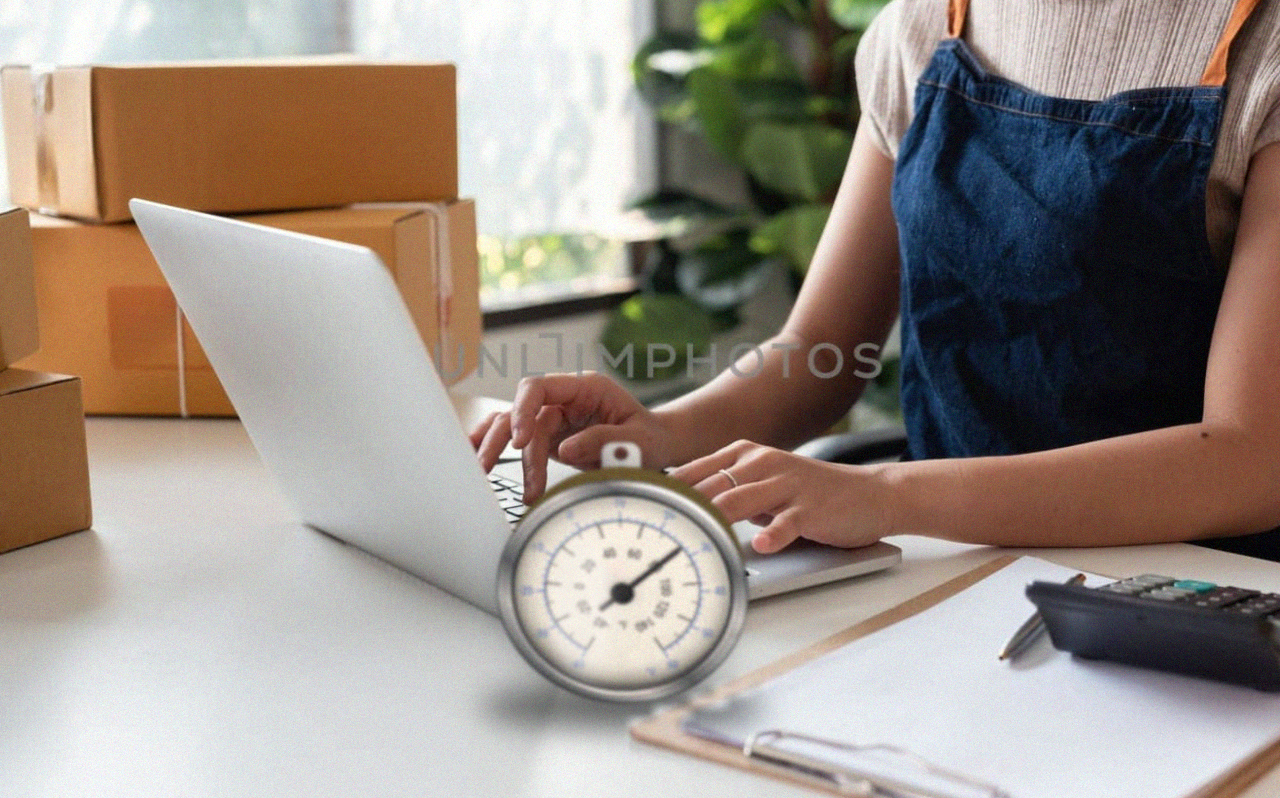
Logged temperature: 80 °F
